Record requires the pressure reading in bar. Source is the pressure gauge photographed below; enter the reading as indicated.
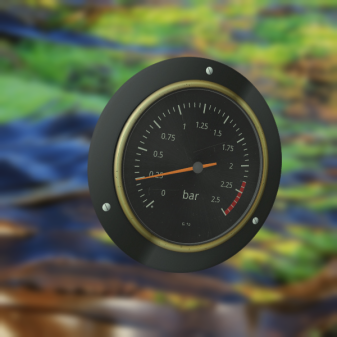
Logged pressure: 0.25 bar
